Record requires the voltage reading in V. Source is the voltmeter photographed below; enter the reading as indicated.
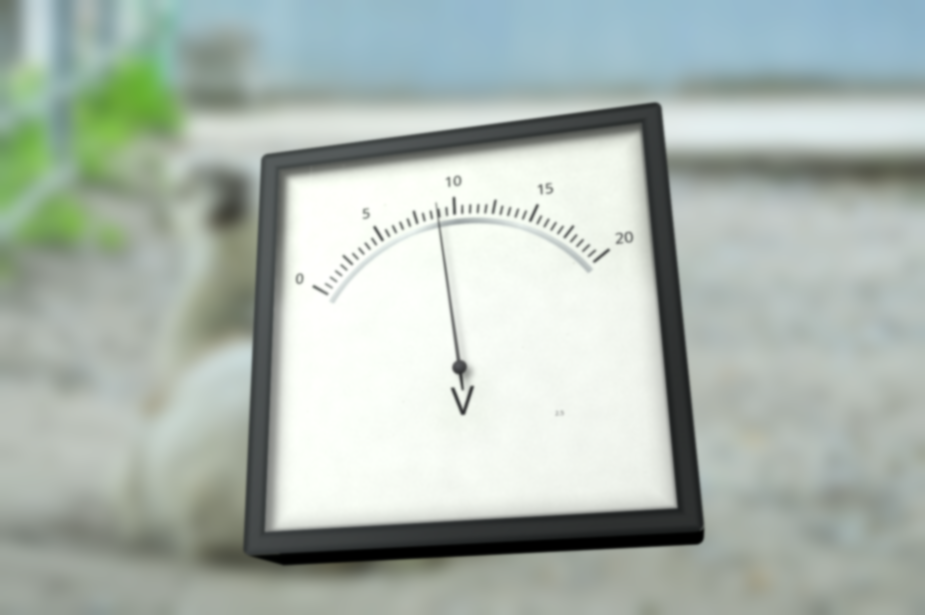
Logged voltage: 9 V
